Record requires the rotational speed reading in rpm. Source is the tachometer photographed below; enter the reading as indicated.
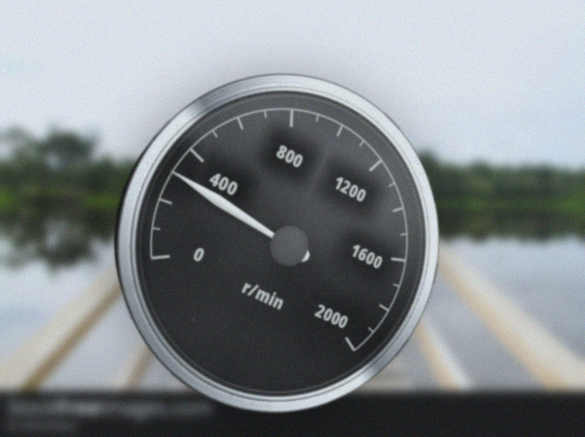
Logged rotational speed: 300 rpm
